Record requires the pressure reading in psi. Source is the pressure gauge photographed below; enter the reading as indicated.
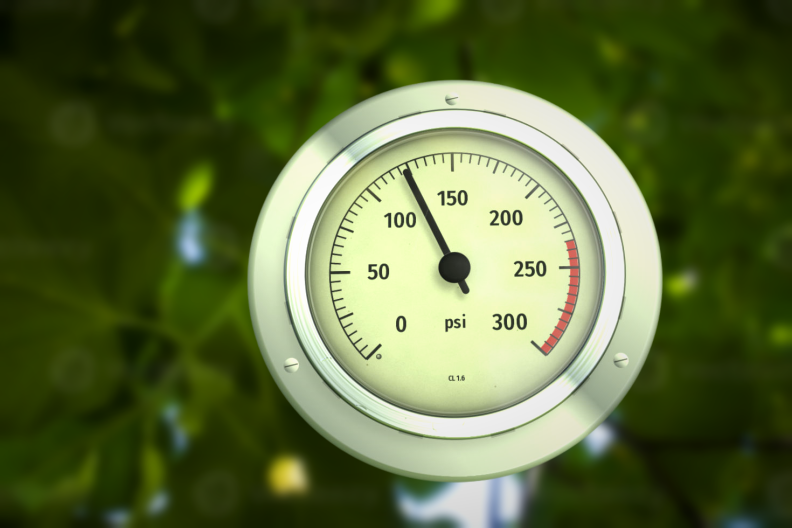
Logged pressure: 122.5 psi
